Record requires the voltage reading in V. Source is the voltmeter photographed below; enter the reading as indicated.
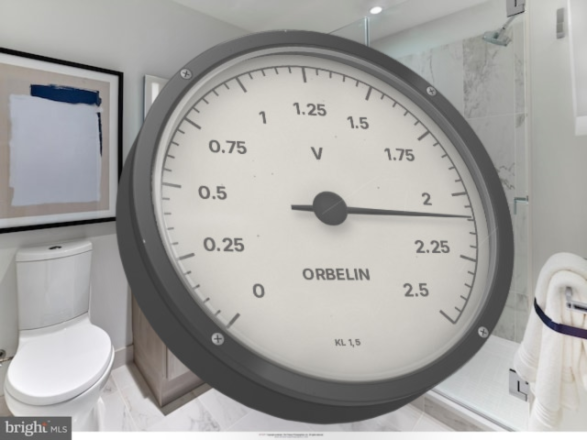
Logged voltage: 2.1 V
